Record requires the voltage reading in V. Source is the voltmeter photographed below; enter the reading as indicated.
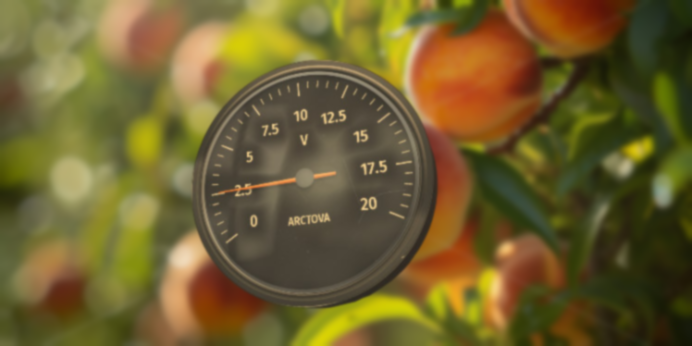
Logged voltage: 2.5 V
